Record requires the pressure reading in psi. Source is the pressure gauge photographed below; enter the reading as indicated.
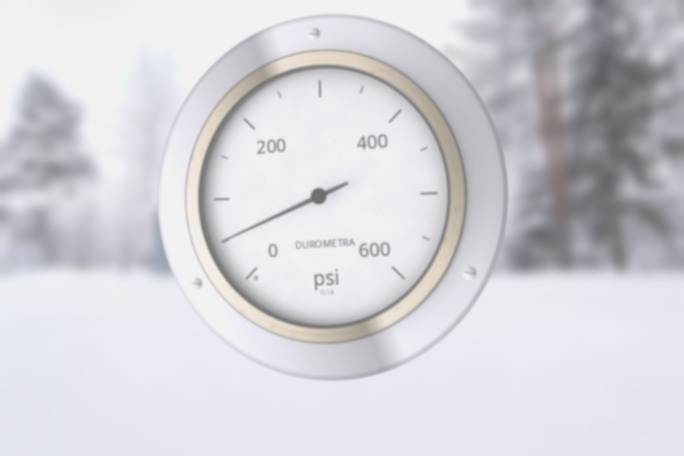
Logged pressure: 50 psi
